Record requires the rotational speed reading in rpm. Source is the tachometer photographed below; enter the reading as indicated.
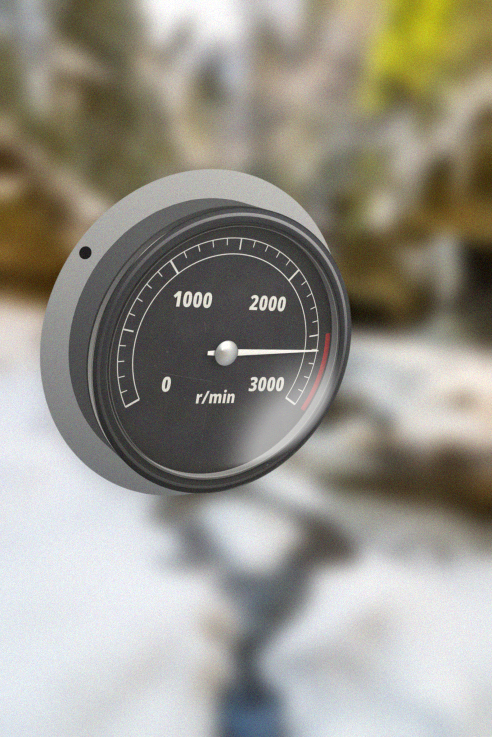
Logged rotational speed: 2600 rpm
